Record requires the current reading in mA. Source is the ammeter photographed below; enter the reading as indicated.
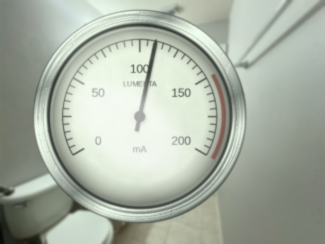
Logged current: 110 mA
